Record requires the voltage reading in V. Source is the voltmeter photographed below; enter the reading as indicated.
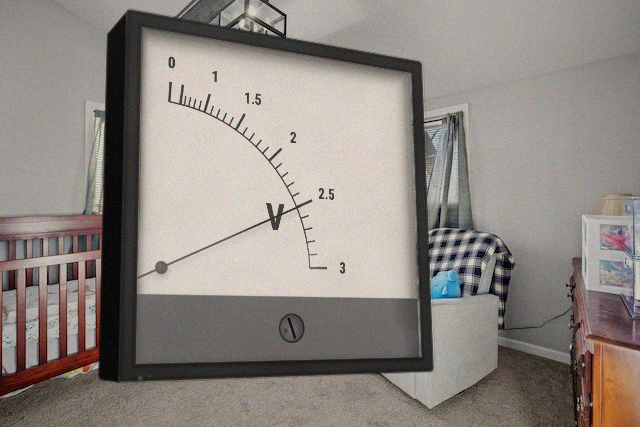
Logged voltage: 2.5 V
